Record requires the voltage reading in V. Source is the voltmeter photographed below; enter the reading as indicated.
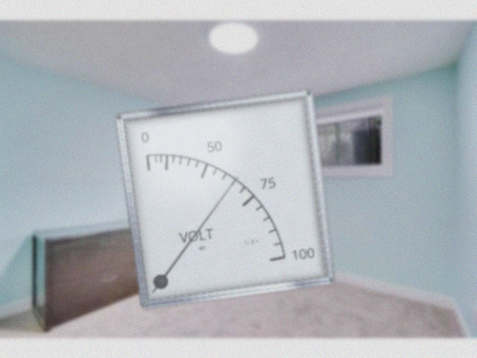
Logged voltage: 65 V
